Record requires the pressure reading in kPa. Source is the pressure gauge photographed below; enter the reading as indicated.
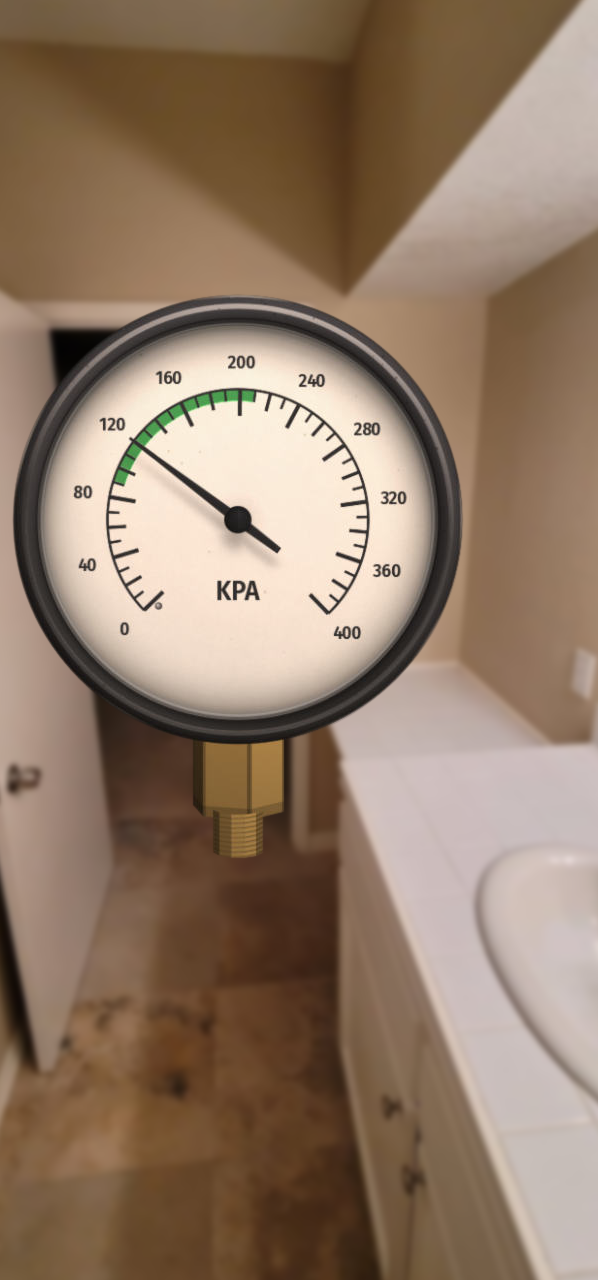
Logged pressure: 120 kPa
